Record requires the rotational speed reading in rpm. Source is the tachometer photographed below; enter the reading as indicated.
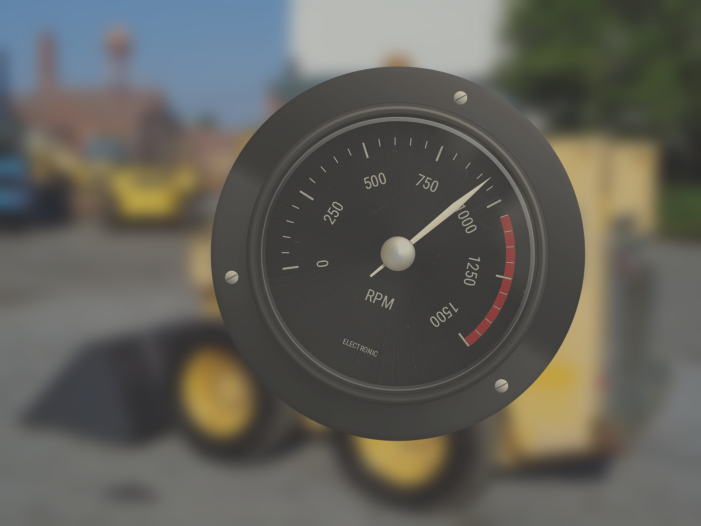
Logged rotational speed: 925 rpm
